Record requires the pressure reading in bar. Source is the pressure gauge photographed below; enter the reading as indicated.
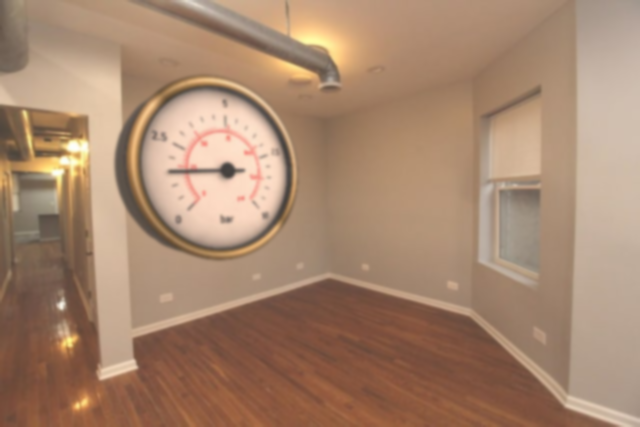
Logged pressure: 1.5 bar
